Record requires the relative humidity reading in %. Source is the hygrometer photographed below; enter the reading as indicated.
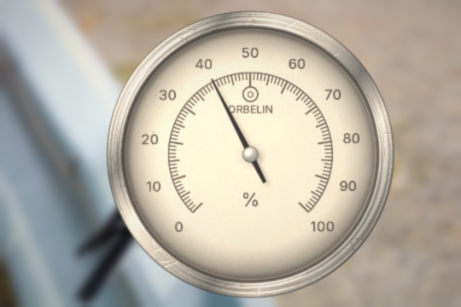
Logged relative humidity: 40 %
